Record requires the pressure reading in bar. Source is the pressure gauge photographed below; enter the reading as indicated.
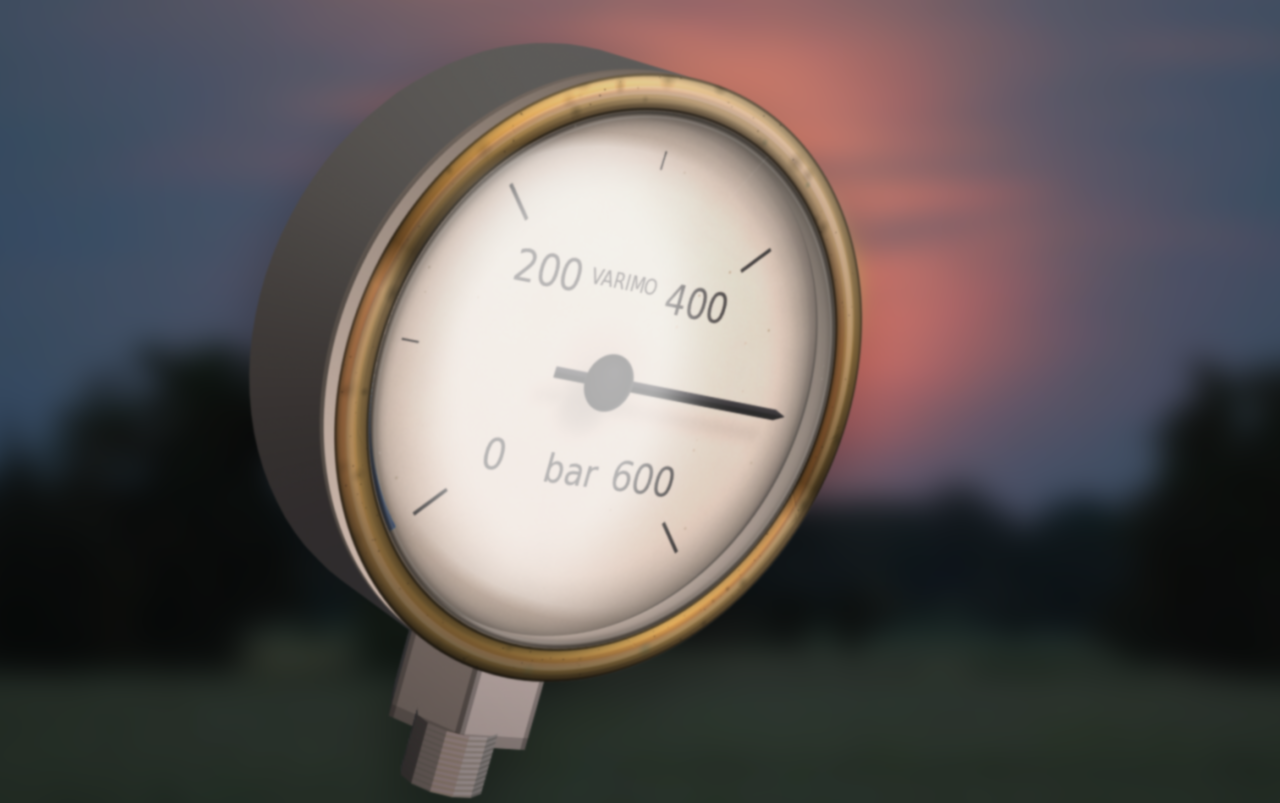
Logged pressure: 500 bar
